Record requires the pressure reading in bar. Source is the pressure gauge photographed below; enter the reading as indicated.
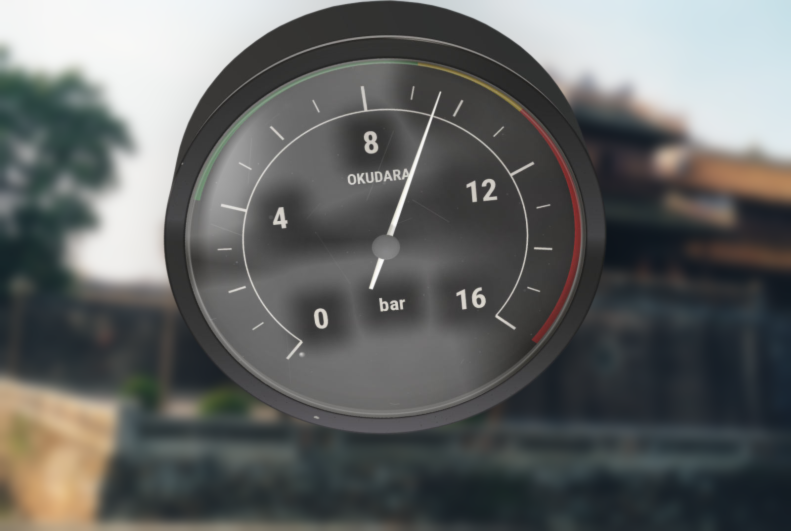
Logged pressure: 9.5 bar
